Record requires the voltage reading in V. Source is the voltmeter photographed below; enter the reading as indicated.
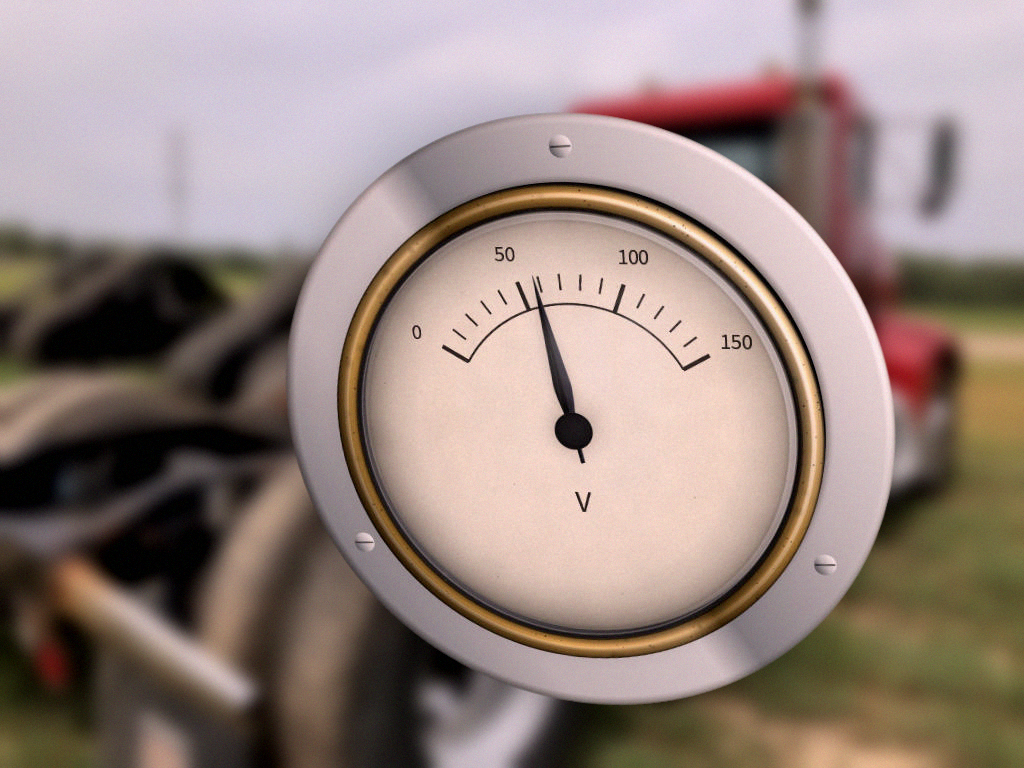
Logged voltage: 60 V
